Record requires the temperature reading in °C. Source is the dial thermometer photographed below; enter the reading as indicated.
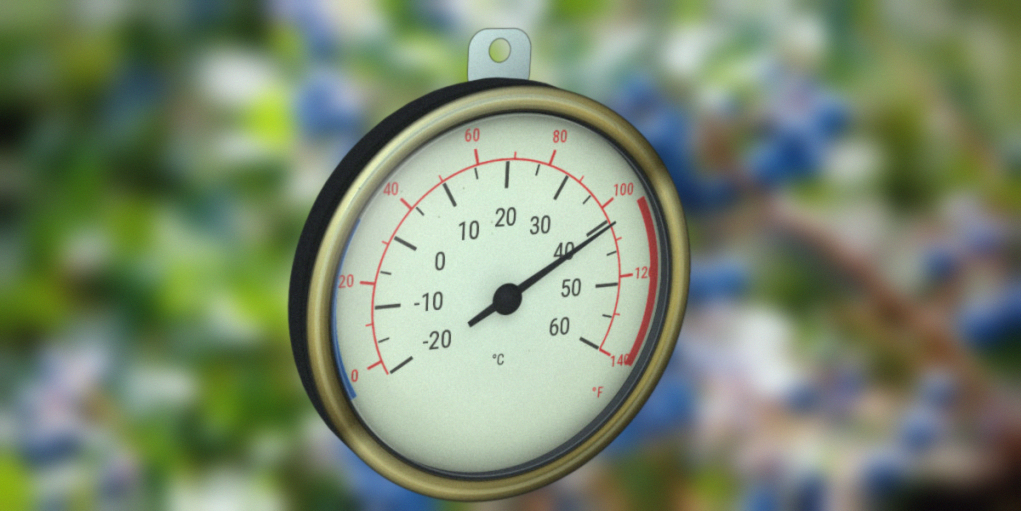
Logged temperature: 40 °C
